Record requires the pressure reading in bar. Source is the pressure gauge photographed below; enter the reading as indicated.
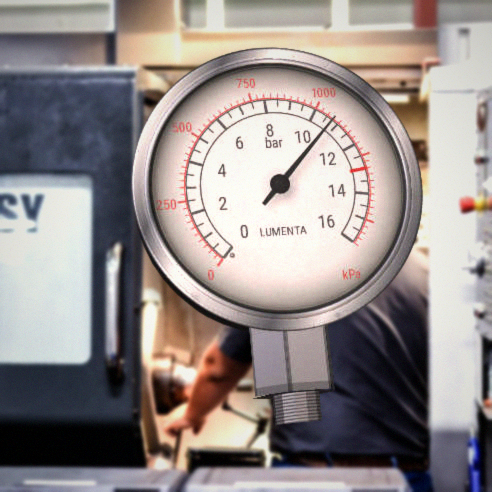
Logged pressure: 10.75 bar
